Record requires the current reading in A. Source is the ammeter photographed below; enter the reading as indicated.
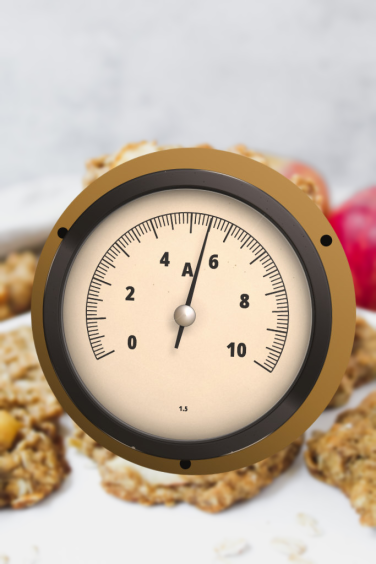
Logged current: 5.5 A
